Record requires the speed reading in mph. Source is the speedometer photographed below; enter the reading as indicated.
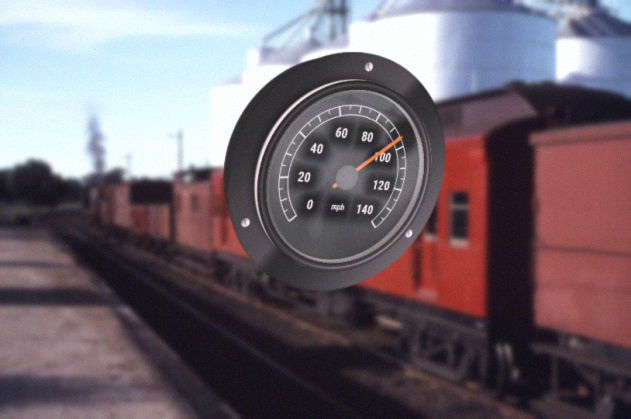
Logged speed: 95 mph
